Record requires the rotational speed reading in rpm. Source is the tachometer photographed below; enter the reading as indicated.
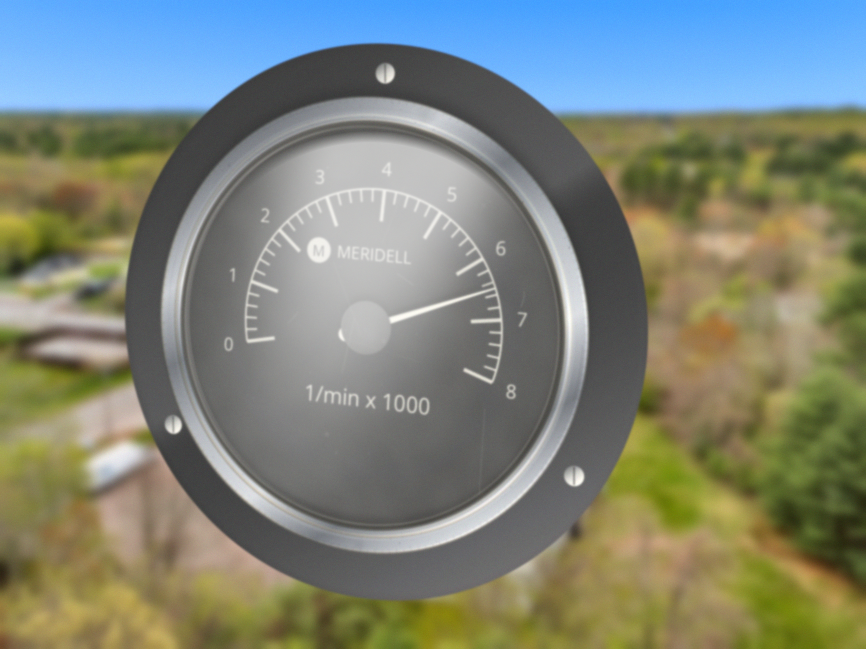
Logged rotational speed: 6500 rpm
